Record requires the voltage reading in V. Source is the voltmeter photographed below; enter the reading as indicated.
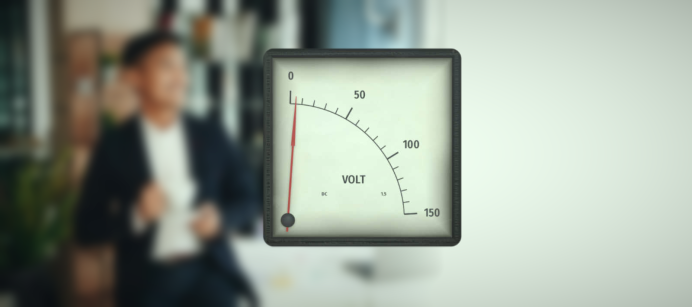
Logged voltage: 5 V
